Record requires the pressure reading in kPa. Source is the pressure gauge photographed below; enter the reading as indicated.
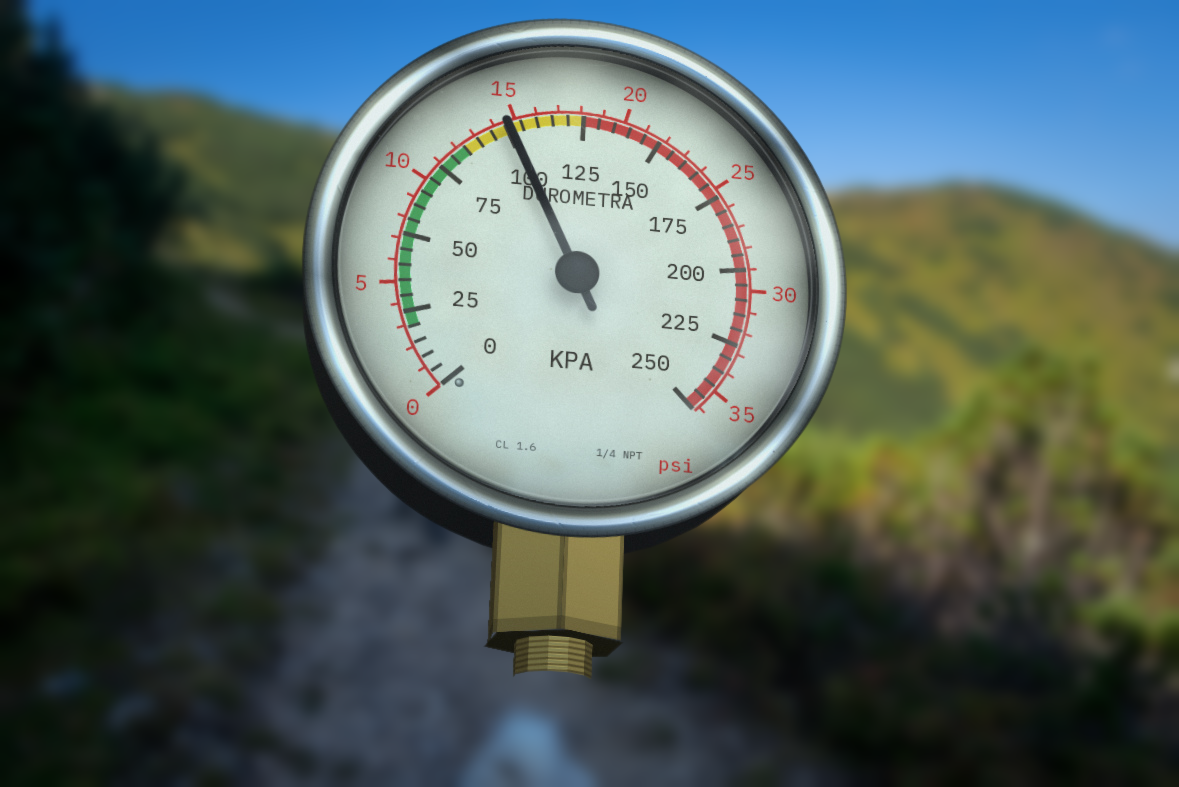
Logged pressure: 100 kPa
